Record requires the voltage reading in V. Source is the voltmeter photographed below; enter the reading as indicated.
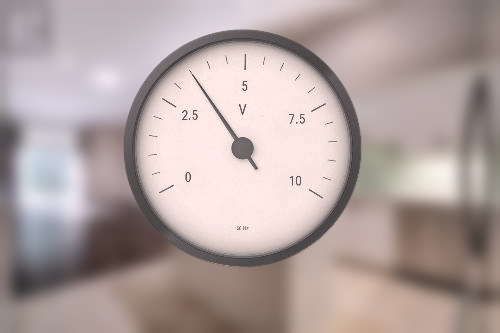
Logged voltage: 3.5 V
